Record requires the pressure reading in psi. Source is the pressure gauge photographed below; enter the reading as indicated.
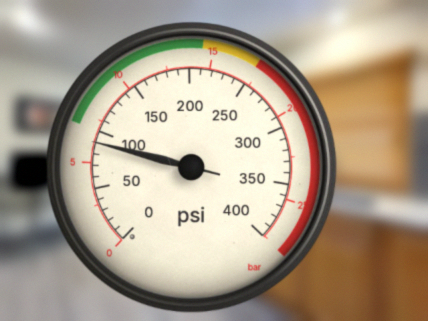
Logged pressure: 90 psi
